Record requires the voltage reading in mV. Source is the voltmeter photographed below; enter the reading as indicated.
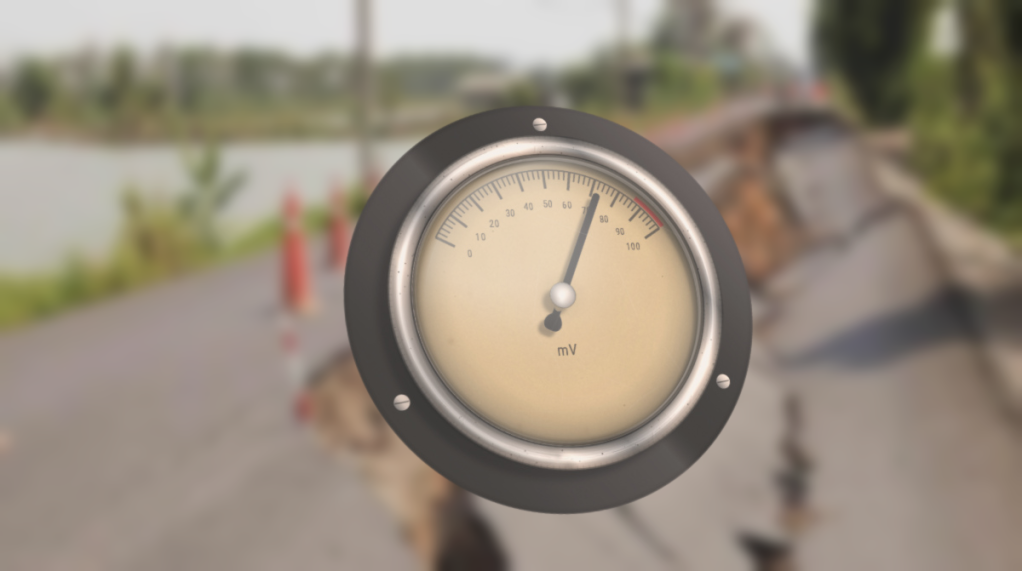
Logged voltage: 72 mV
